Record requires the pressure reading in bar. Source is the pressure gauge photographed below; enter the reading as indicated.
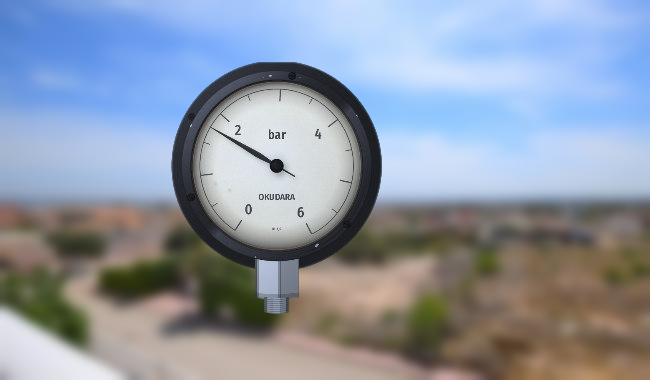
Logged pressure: 1.75 bar
